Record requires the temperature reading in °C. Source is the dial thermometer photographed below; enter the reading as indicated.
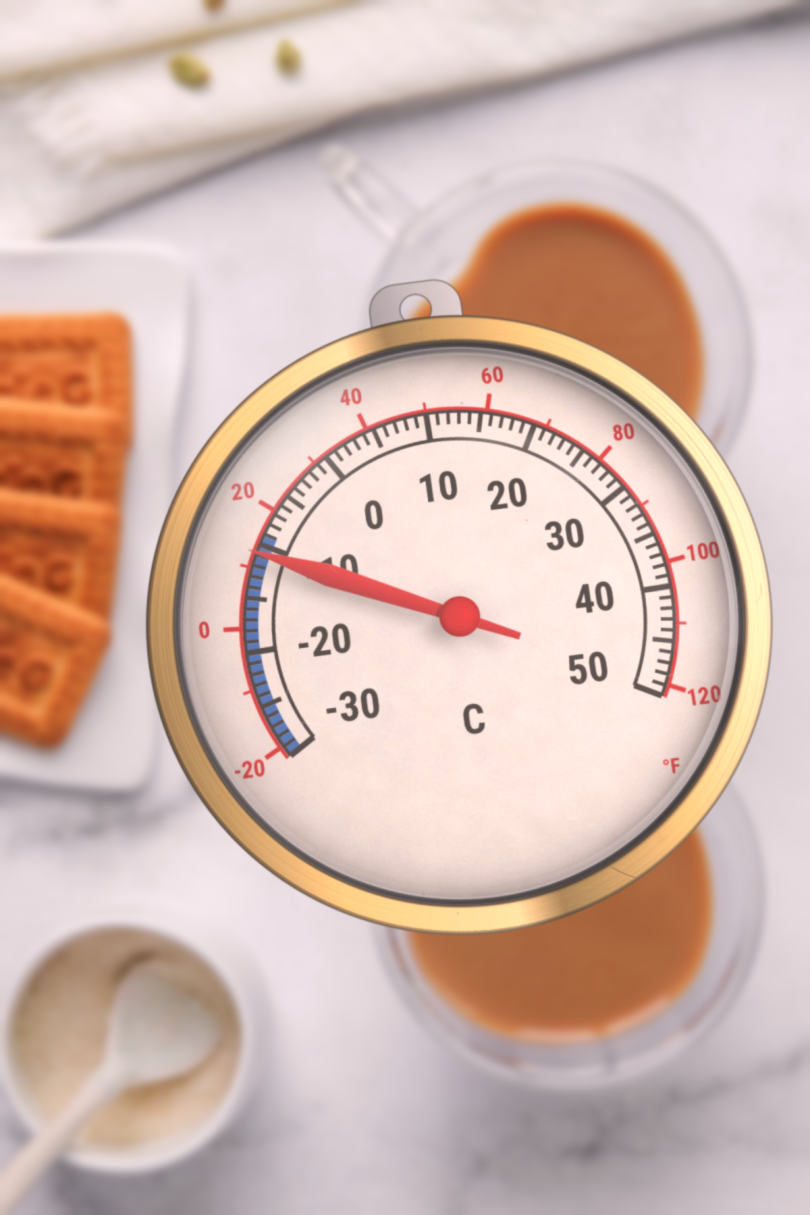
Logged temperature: -11 °C
